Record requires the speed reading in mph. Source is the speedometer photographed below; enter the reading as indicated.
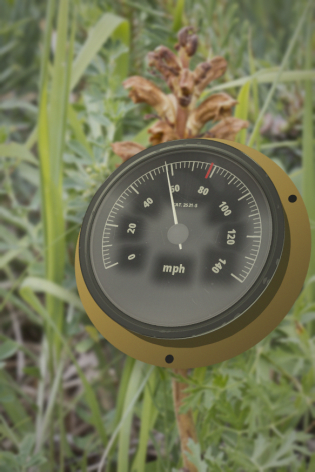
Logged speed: 58 mph
